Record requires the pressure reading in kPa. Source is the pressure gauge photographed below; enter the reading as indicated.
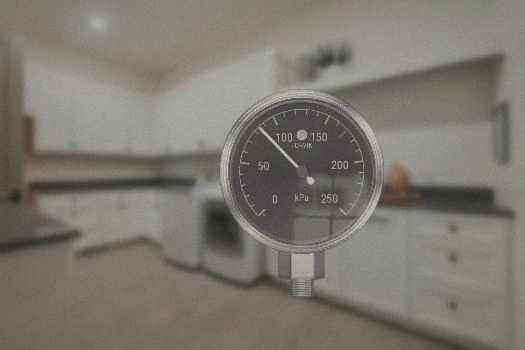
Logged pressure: 85 kPa
